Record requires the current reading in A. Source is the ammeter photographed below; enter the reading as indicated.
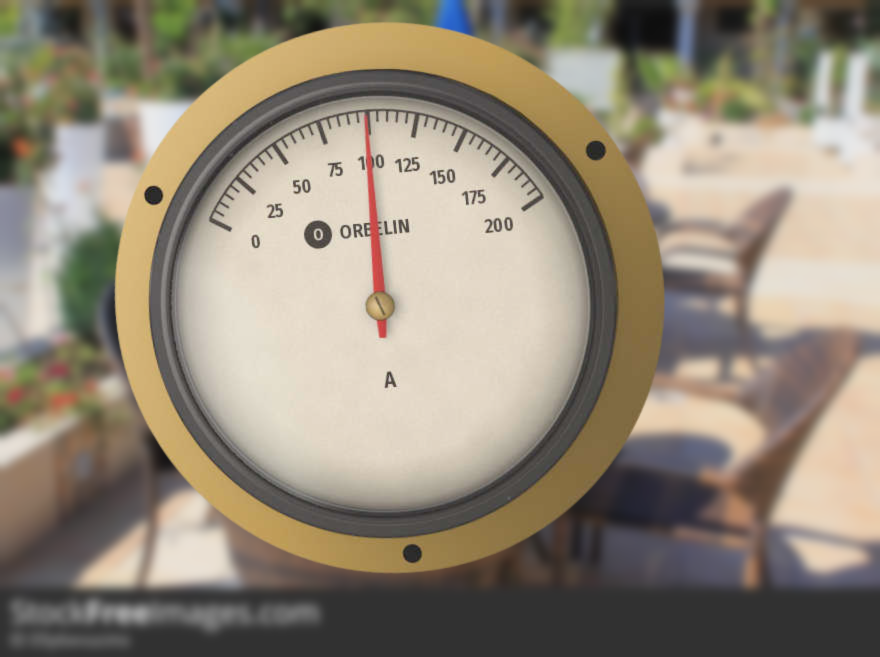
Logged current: 100 A
